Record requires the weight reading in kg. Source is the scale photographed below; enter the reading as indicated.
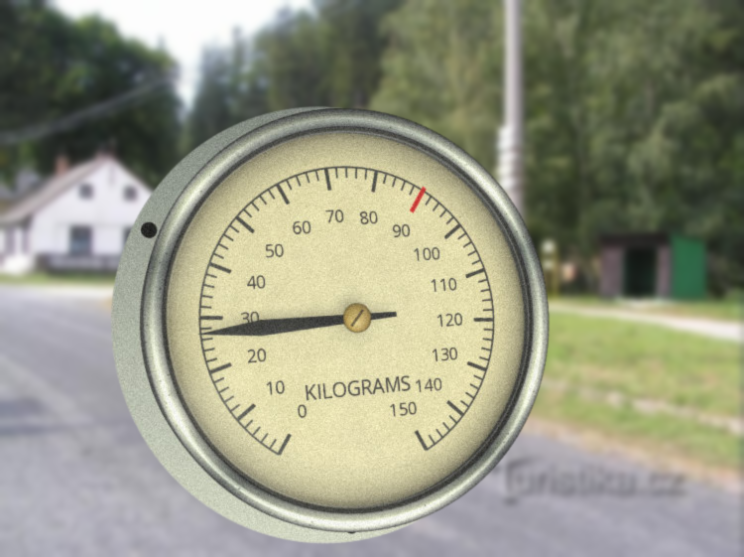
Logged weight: 27 kg
